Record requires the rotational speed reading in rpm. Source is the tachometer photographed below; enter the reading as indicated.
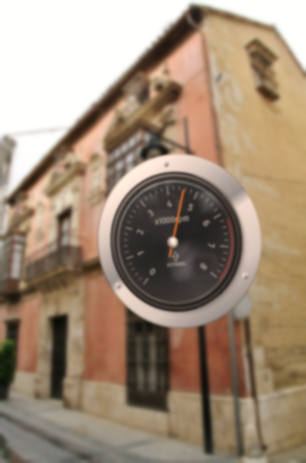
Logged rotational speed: 4600 rpm
